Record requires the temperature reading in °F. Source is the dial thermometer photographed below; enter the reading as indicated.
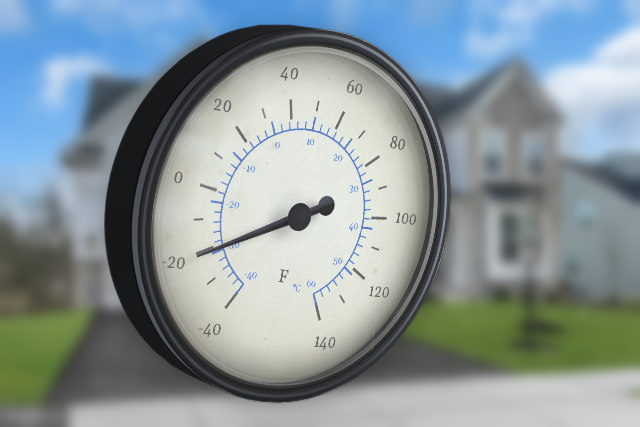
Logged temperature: -20 °F
